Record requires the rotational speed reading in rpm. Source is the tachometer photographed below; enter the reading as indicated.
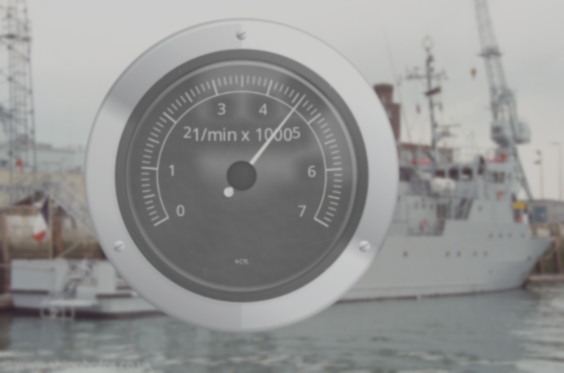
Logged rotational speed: 4600 rpm
